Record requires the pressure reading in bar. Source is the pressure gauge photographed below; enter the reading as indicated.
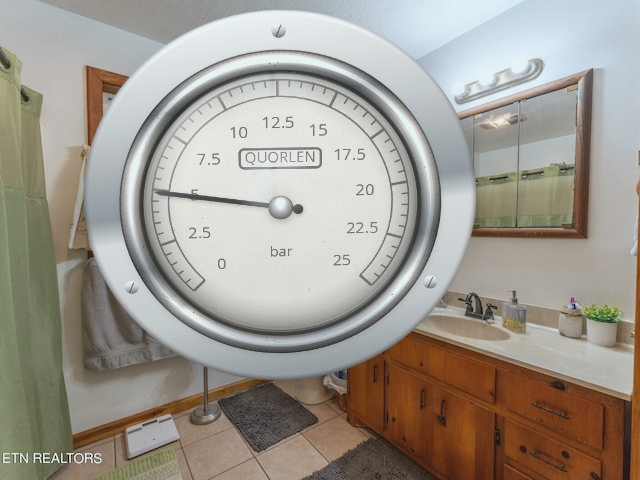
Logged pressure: 5 bar
